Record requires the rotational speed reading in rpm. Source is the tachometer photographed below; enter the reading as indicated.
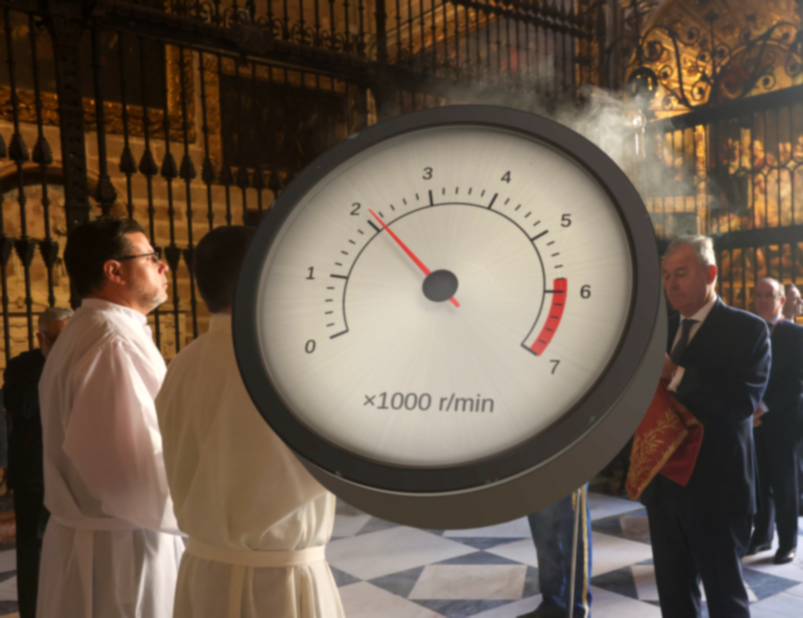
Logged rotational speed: 2100 rpm
